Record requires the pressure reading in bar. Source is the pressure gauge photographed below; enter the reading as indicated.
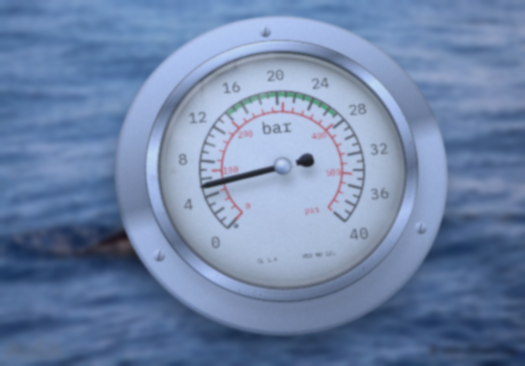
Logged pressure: 5 bar
